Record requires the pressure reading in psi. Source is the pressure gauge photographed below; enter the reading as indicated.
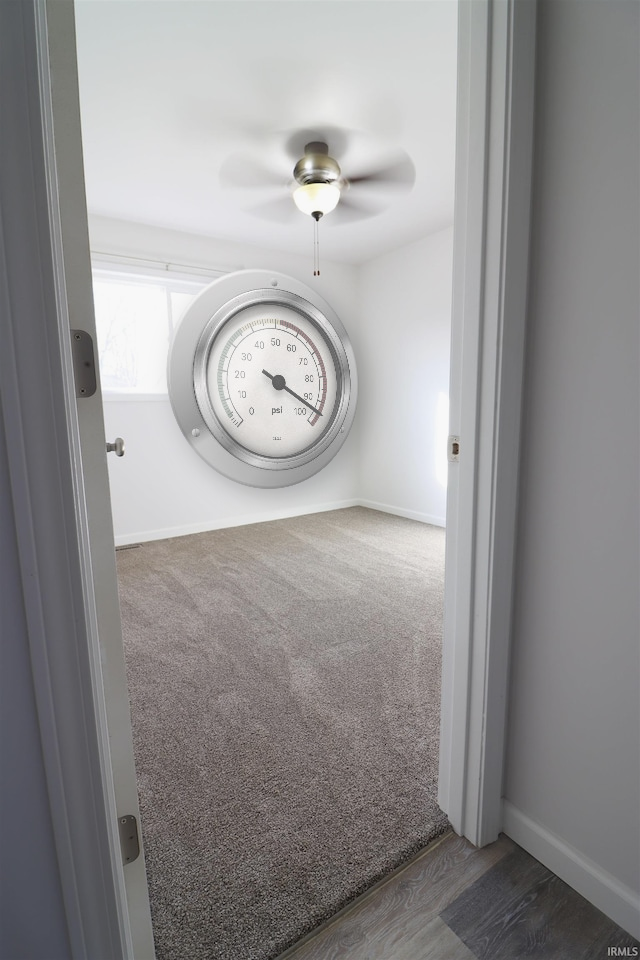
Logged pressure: 95 psi
